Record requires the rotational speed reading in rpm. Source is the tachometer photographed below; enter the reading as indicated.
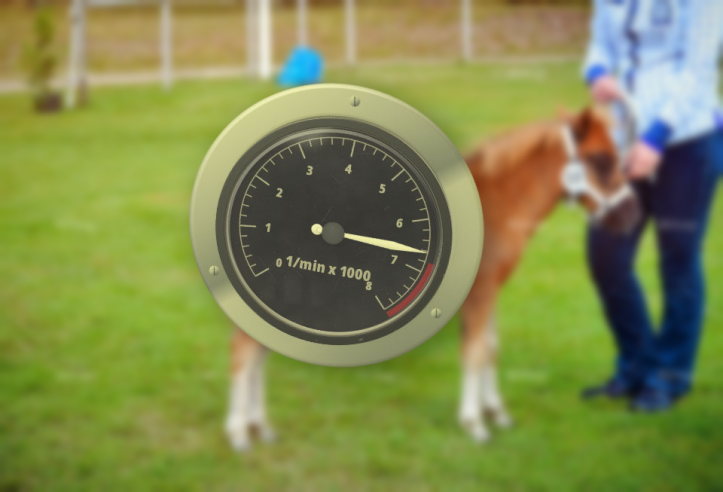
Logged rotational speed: 6600 rpm
